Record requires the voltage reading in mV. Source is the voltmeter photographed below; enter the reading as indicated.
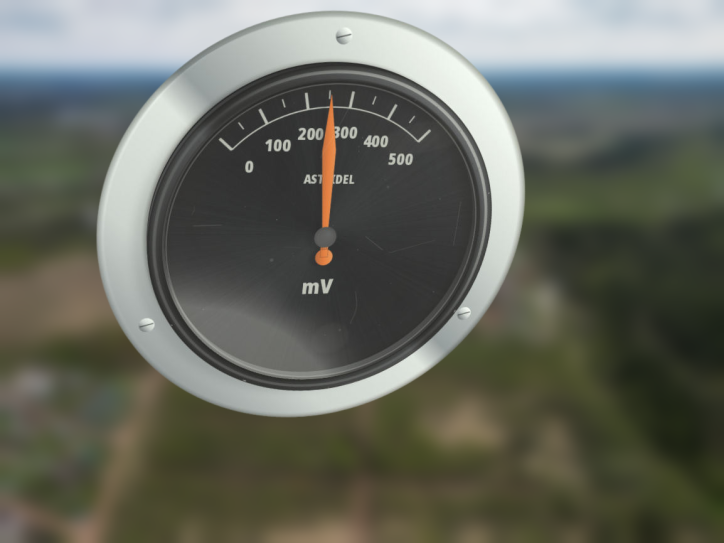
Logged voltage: 250 mV
